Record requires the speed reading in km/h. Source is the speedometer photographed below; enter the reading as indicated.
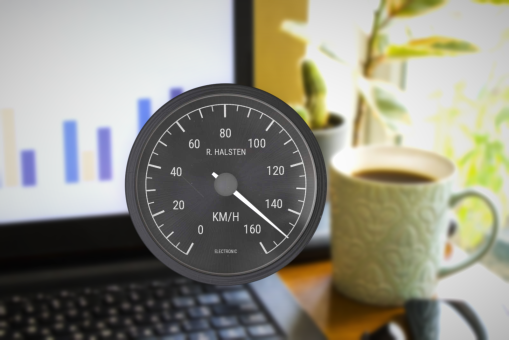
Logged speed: 150 km/h
